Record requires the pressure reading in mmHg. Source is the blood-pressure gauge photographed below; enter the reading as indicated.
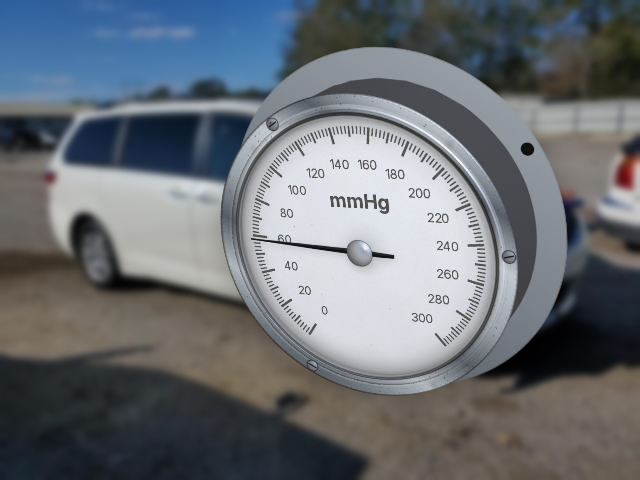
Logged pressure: 60 mmHg
